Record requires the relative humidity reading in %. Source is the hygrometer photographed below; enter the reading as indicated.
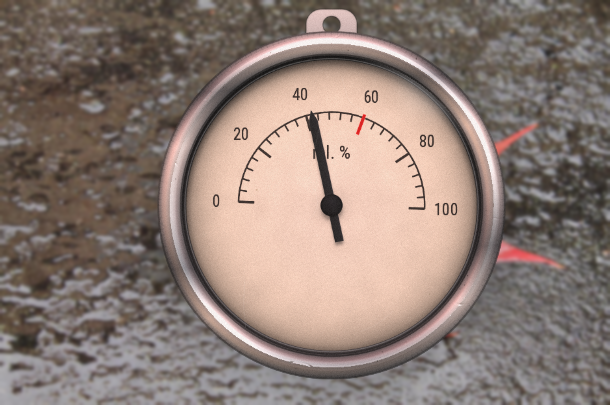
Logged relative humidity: 42 %
